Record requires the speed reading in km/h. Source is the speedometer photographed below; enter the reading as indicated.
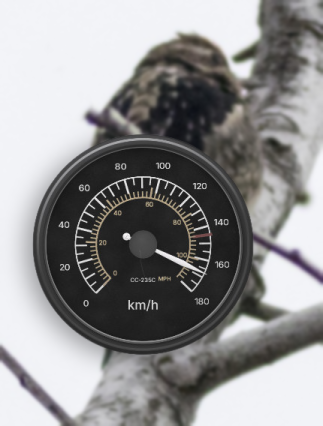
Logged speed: 167.5 km/h
